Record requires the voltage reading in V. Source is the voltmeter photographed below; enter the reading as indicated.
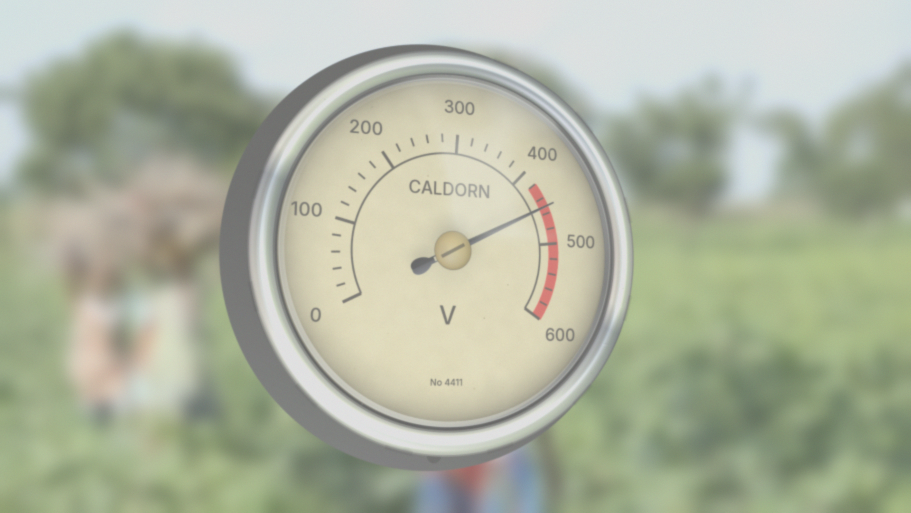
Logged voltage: 450 V
